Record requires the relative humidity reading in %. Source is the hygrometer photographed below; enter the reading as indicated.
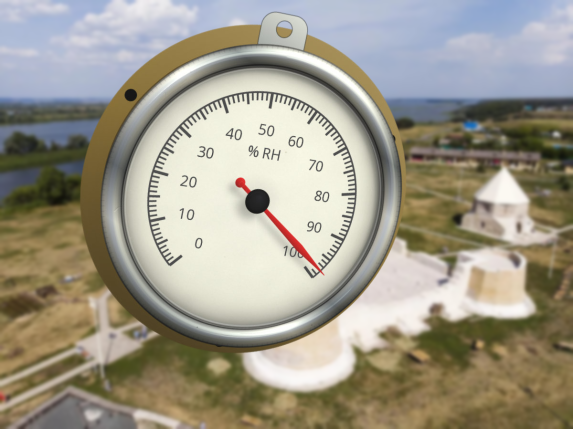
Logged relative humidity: 98 %
